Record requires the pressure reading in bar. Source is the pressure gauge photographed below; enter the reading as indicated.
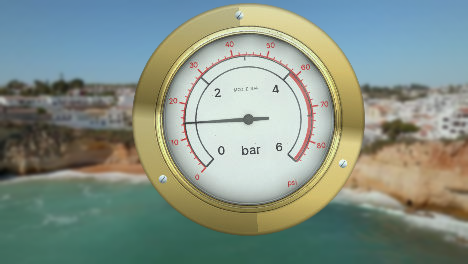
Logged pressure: 1 bar
